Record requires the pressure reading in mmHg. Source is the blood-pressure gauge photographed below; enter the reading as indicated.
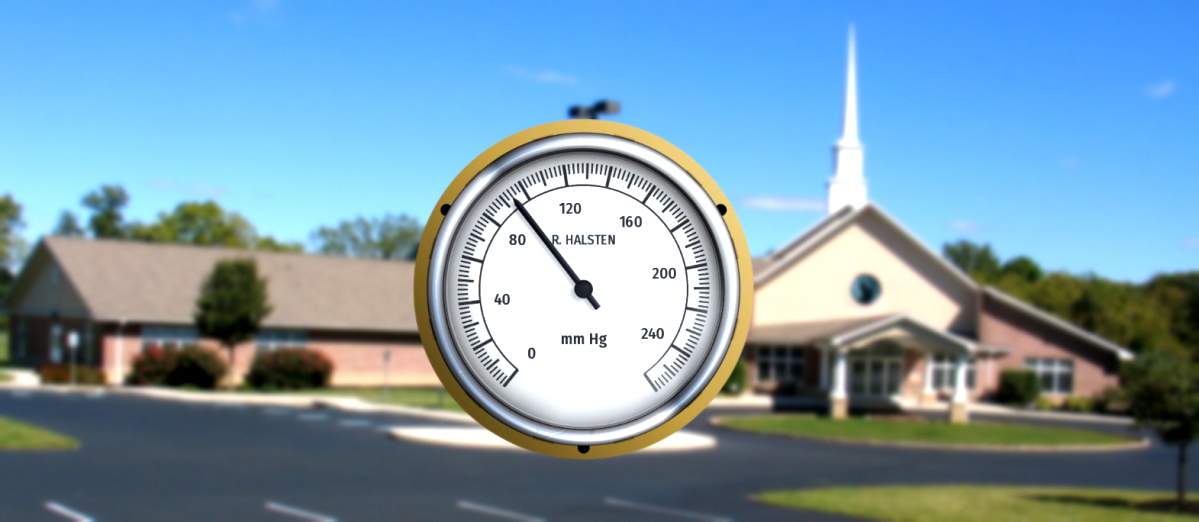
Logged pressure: 94 mmHg
